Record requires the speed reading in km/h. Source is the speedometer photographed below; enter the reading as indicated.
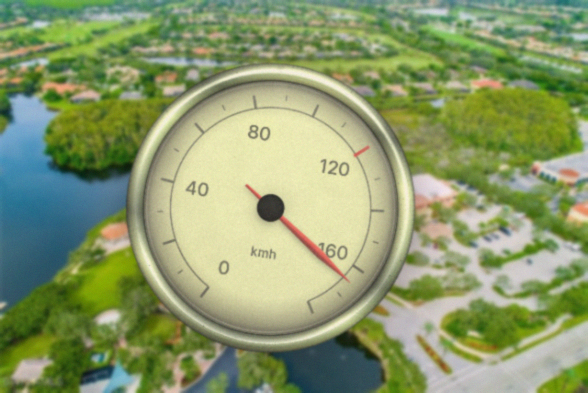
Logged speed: 165 km/h
